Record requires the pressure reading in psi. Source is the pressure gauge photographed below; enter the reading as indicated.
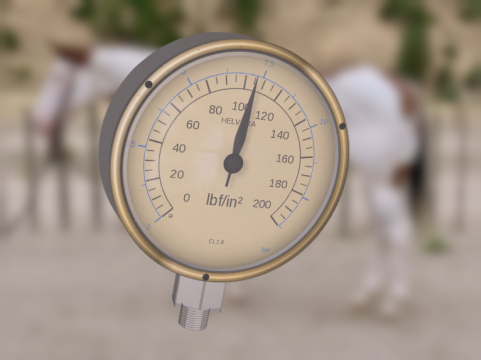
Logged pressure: 105 psi
